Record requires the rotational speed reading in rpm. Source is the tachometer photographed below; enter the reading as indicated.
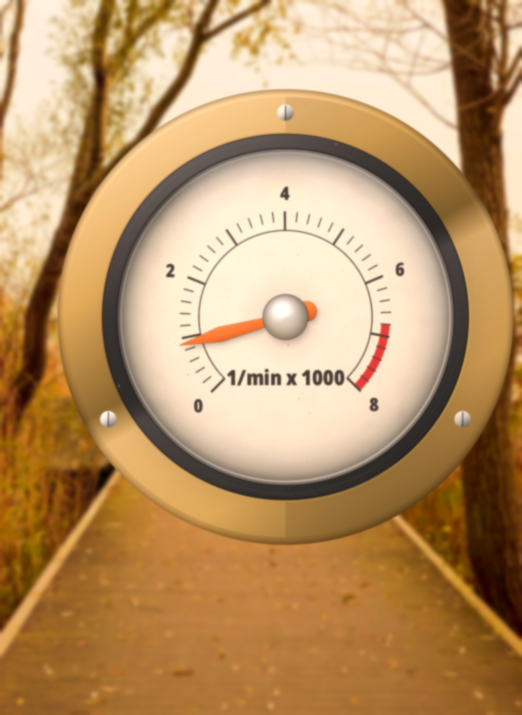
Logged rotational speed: 900 rpm
